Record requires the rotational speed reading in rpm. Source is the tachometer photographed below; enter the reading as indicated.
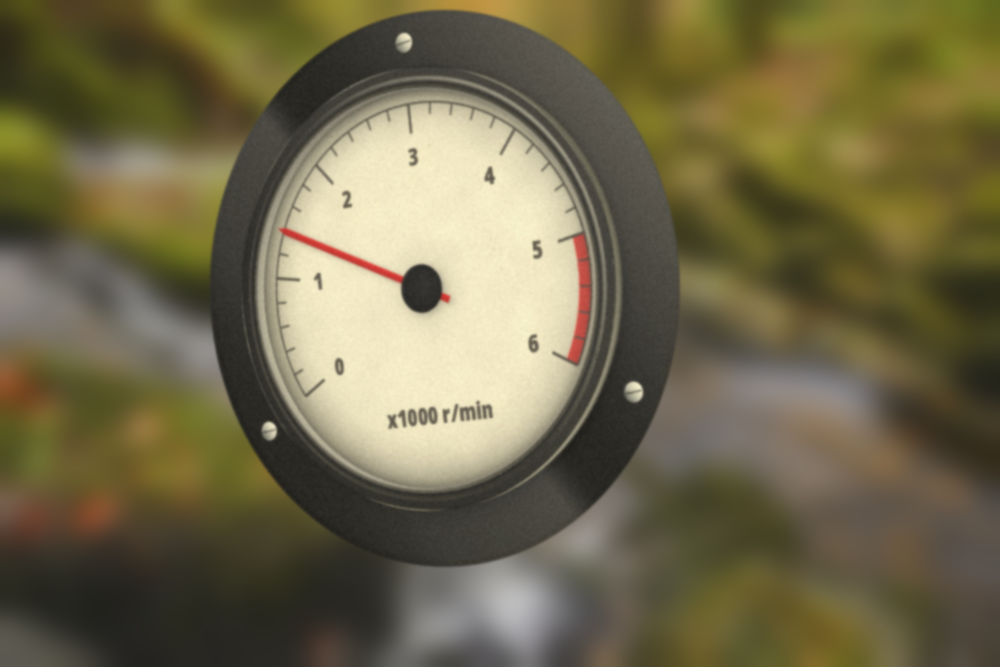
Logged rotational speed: 1400 rpm
